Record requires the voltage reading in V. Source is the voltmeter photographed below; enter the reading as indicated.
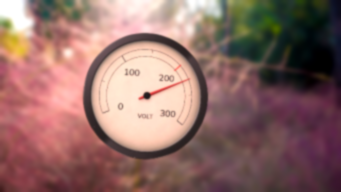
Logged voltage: 225 V
